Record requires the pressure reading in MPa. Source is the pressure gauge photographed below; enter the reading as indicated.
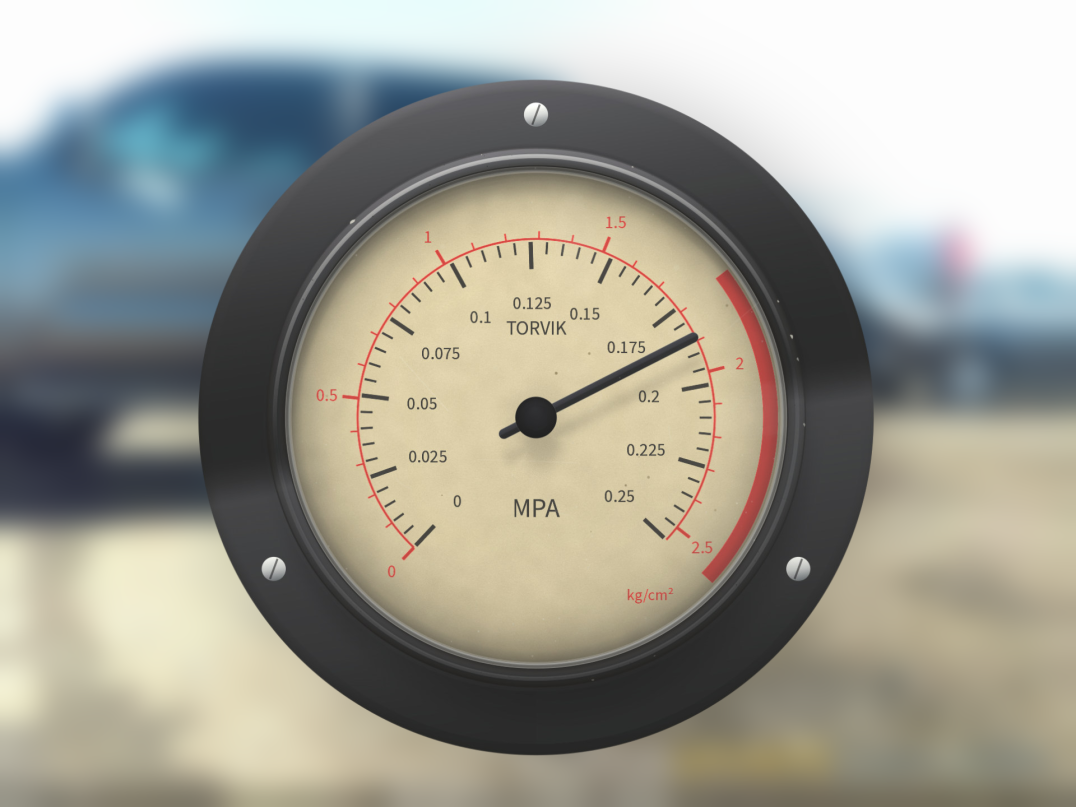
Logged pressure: 0.185 MPa
